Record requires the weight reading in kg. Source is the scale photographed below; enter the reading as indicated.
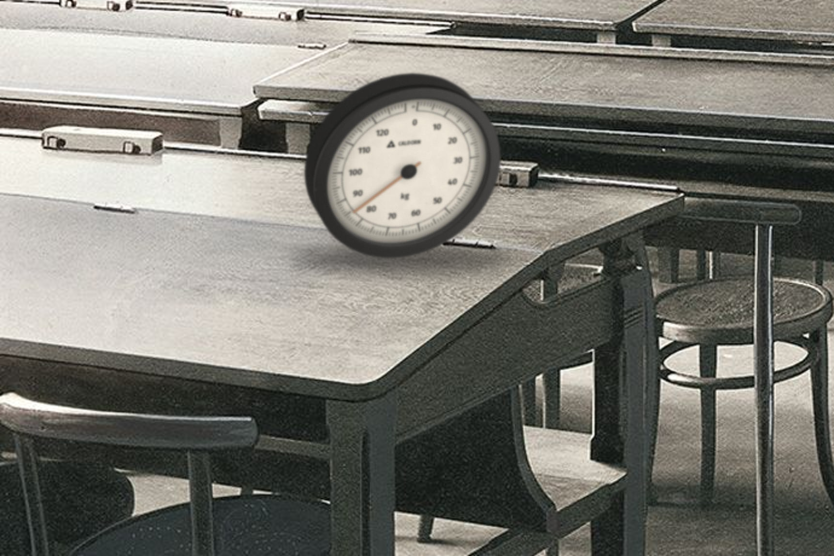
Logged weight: 85 kg
